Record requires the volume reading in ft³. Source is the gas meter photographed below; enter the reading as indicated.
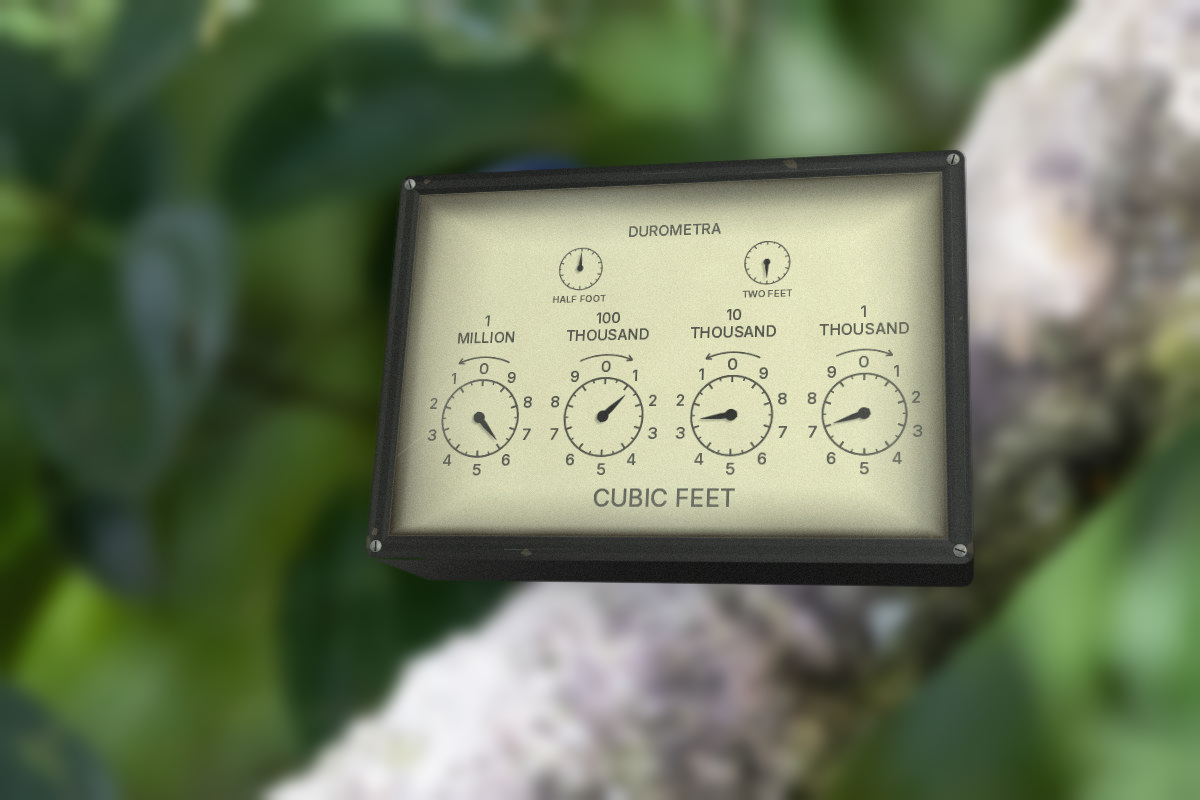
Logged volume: 612700 ft³
